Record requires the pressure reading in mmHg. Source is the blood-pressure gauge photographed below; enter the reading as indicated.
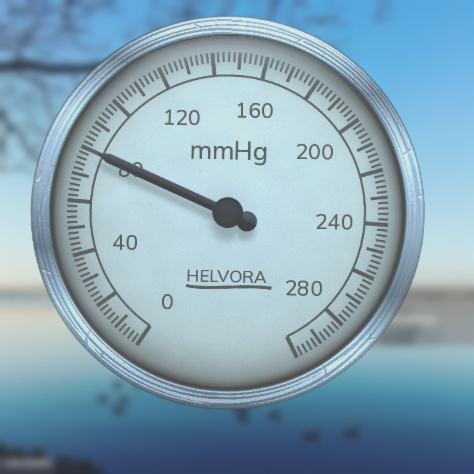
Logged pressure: 80 mmHg
